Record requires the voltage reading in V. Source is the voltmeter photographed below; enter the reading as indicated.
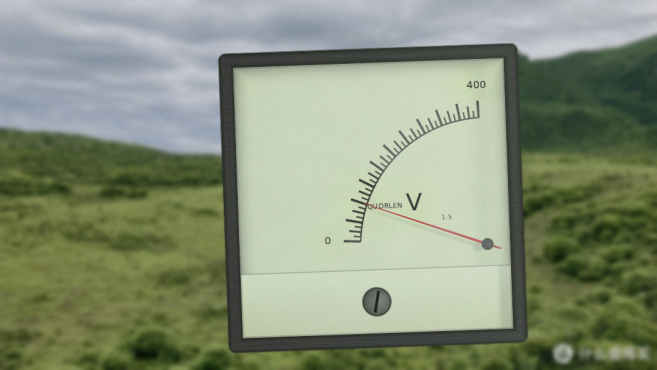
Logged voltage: 80 V
